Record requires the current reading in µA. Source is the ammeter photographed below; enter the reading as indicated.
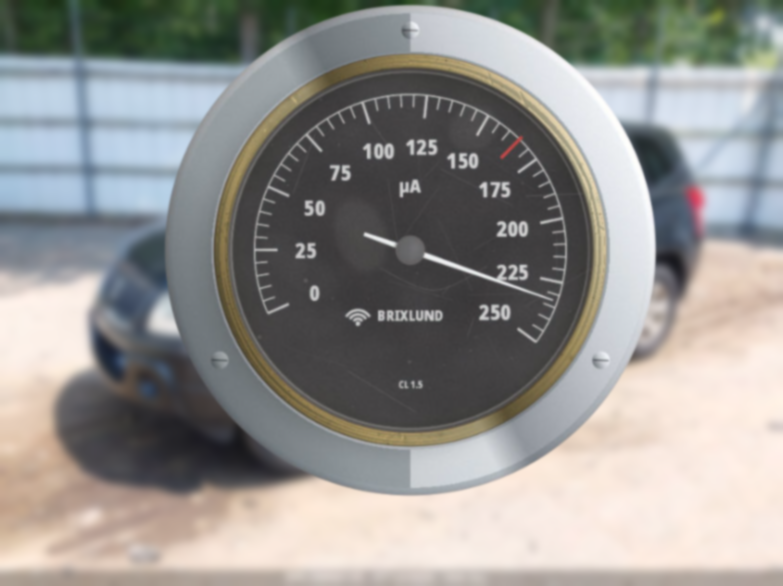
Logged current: 232.5 µA
